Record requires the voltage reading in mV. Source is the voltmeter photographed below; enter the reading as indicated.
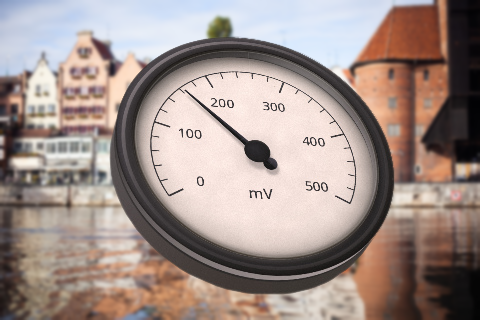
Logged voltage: 160 mV
